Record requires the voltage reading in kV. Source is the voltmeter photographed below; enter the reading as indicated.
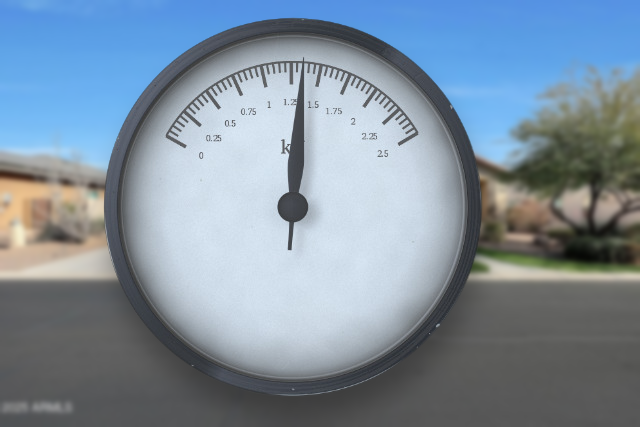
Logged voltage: 1.35 kV
